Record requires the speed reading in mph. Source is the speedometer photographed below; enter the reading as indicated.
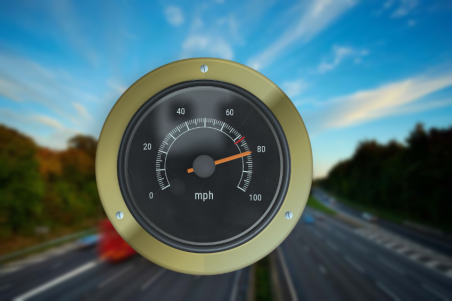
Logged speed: 80 mph
